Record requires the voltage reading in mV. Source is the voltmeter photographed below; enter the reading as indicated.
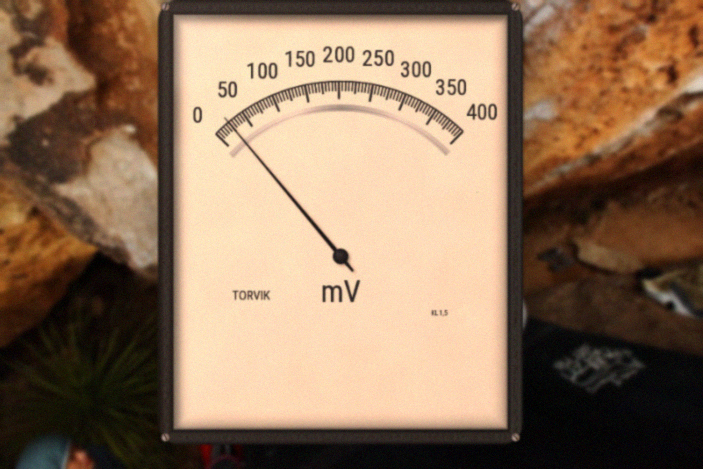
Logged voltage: 25 mV
